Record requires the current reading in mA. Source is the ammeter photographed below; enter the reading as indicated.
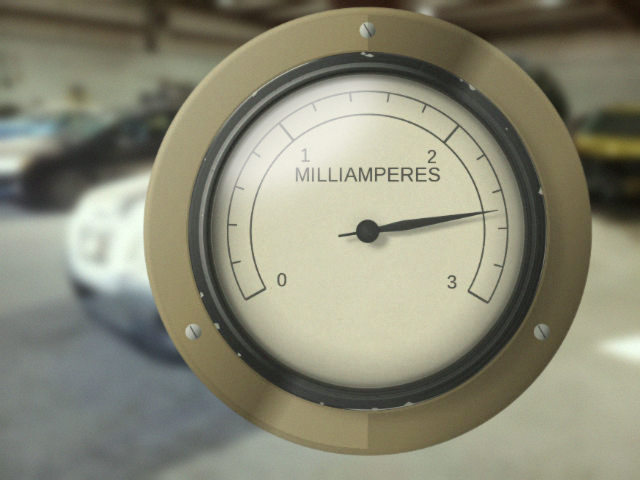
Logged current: 2.5 mA
